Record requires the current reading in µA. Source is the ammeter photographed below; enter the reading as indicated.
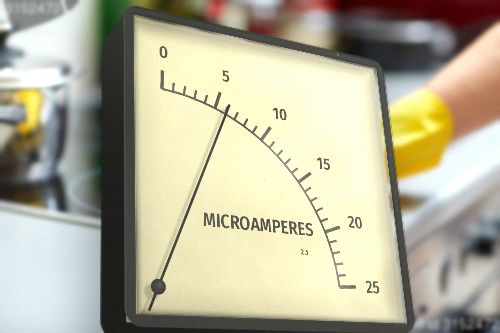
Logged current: 6 µA
